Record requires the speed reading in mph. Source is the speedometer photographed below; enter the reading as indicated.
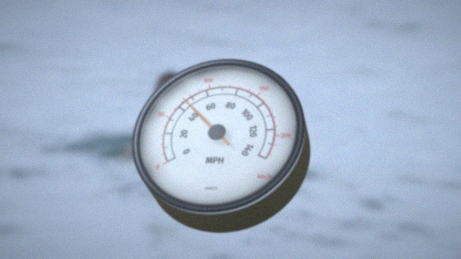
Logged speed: 45 mph
